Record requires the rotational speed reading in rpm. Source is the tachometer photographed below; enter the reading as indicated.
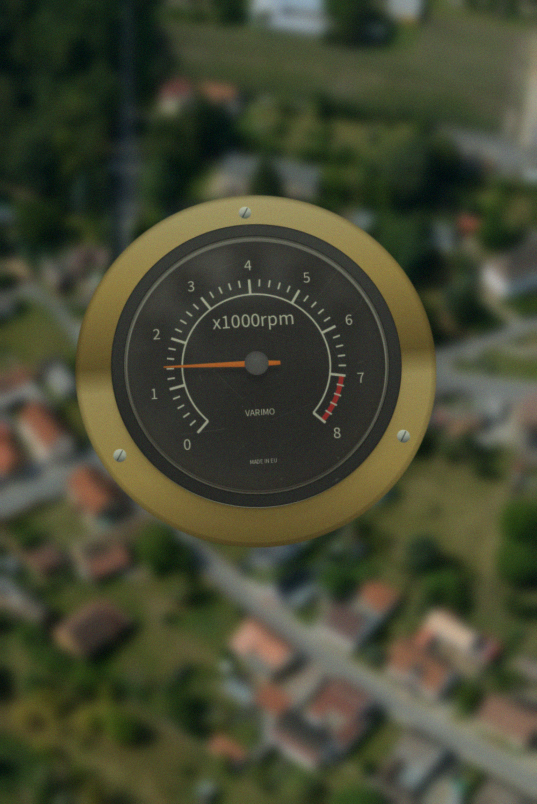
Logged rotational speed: 1400 rpm
